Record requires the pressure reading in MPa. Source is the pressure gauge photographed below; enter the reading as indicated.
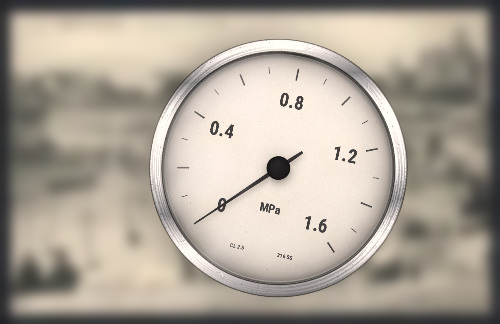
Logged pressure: 0 MPa
